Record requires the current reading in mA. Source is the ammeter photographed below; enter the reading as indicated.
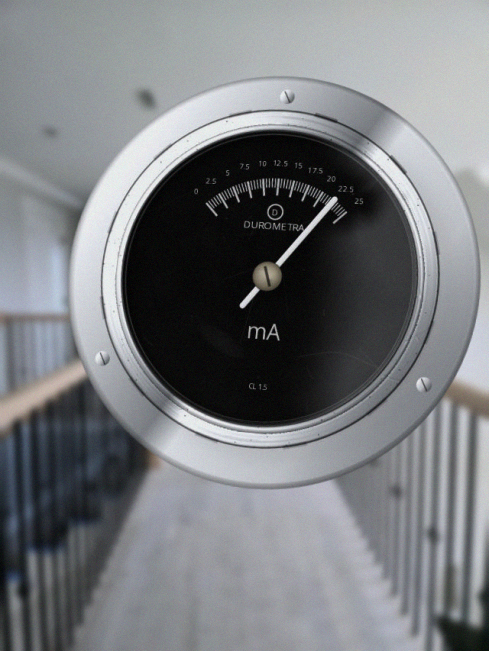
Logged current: 22.5 mA
